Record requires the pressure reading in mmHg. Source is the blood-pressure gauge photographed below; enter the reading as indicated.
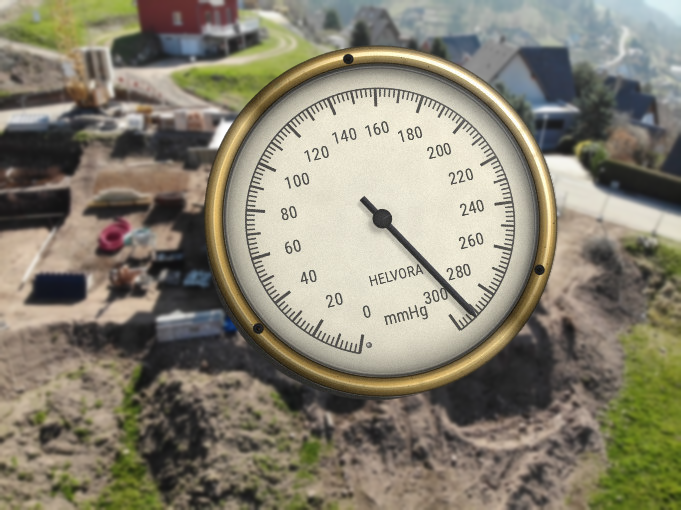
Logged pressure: 292 mmHg
